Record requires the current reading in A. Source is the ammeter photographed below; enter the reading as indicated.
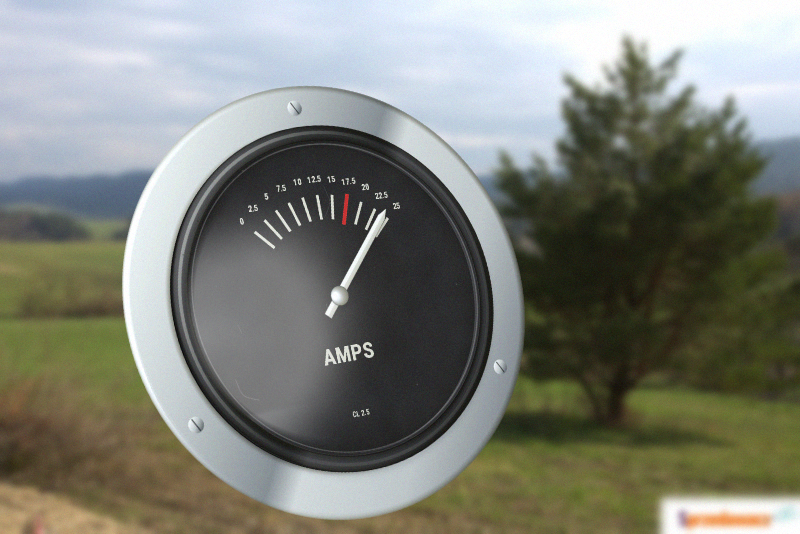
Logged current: 23.75 A
